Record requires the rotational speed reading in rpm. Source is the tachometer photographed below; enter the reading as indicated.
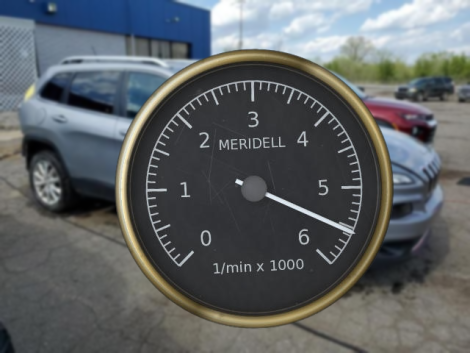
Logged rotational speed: 5550 rpm
